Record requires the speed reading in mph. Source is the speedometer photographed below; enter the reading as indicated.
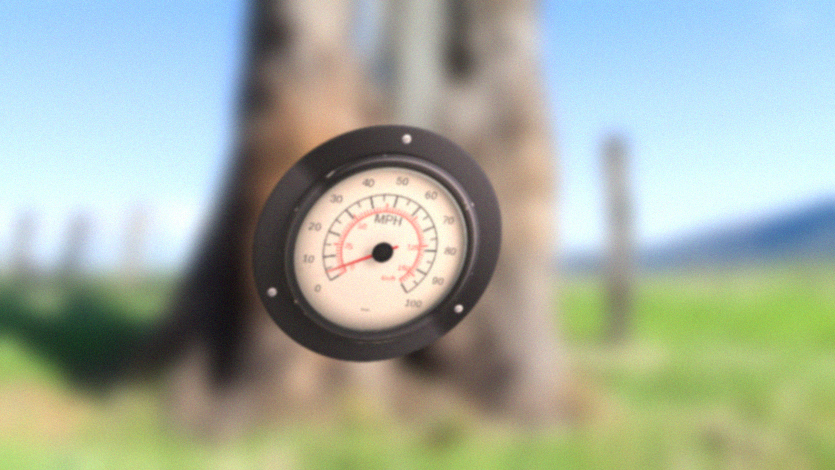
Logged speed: 5 mph
